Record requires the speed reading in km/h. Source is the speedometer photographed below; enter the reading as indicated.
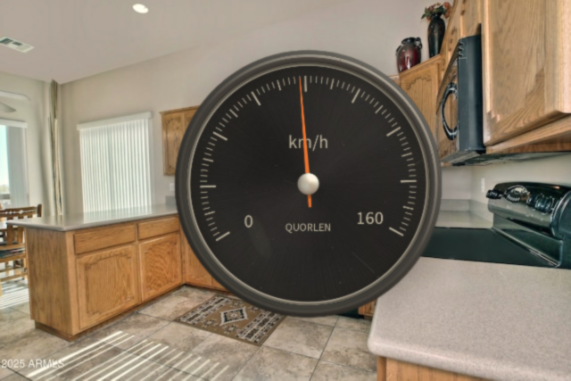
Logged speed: 78 km/h
